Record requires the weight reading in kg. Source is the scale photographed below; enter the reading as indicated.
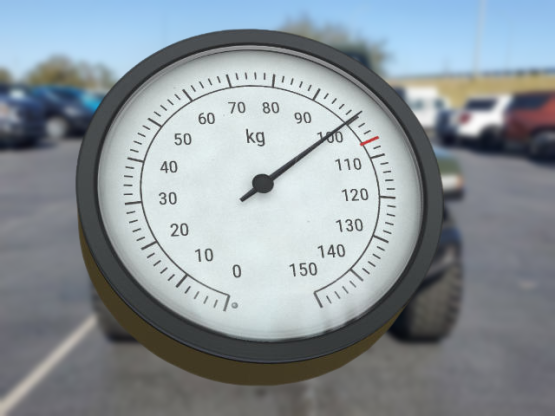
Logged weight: 100 kg
